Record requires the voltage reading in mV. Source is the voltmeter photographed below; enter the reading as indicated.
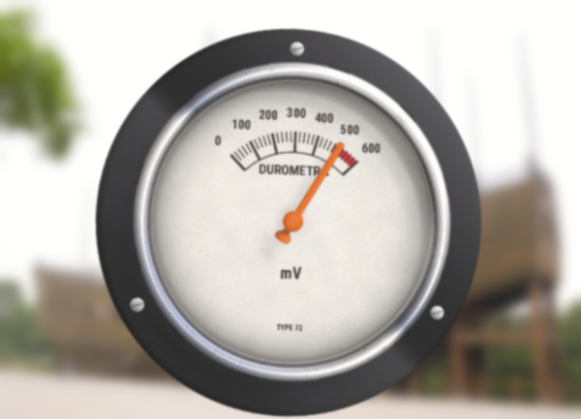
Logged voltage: 500 mV
